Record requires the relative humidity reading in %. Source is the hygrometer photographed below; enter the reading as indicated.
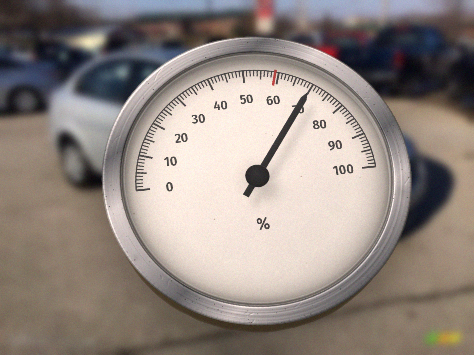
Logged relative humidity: 70 %
